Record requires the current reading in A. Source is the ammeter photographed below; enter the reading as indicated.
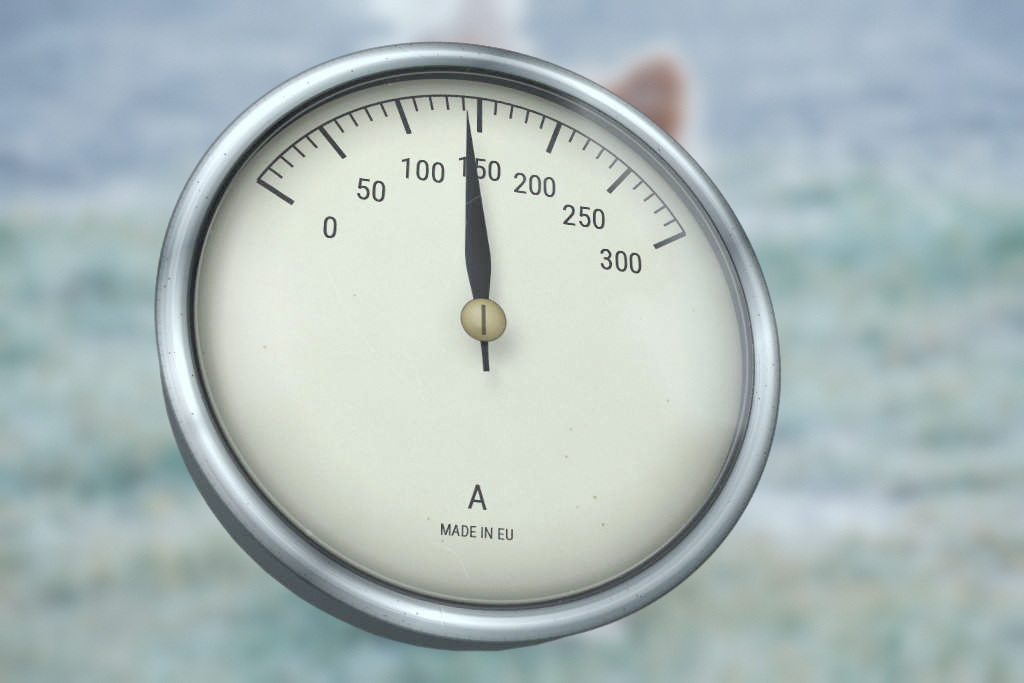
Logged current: 140 A
